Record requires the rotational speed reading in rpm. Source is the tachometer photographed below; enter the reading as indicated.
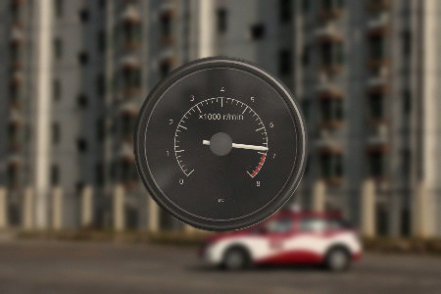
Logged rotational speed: 6800 rpm
